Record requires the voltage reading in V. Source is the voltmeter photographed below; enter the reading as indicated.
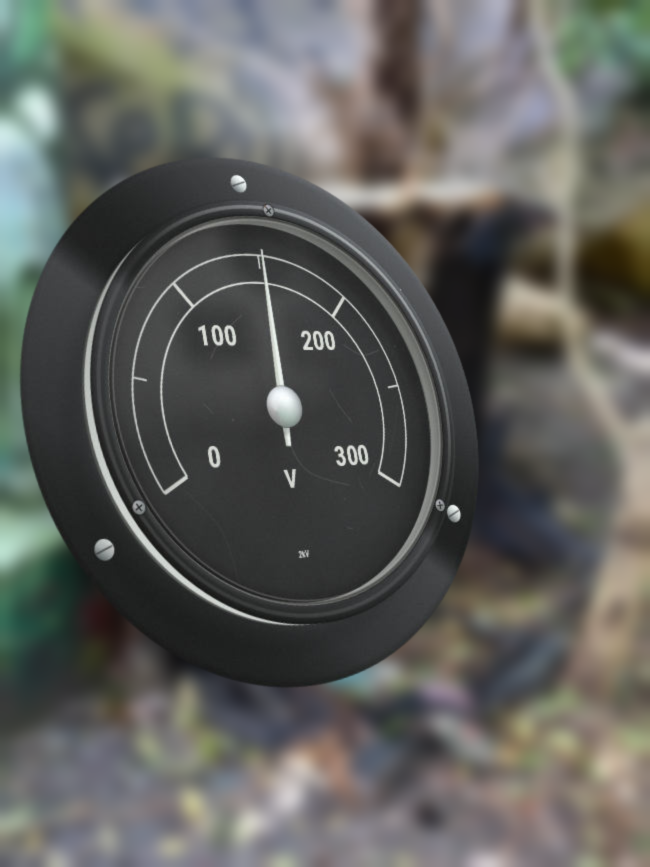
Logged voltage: 150 V
